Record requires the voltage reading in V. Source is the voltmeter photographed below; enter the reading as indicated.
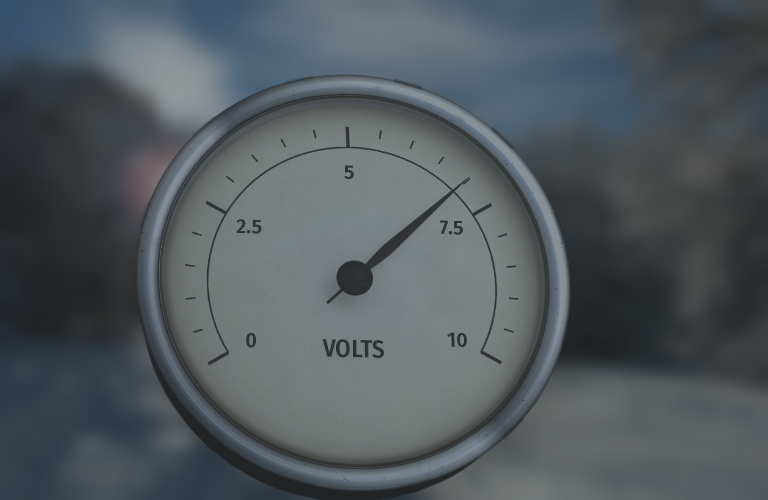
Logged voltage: 7 V
